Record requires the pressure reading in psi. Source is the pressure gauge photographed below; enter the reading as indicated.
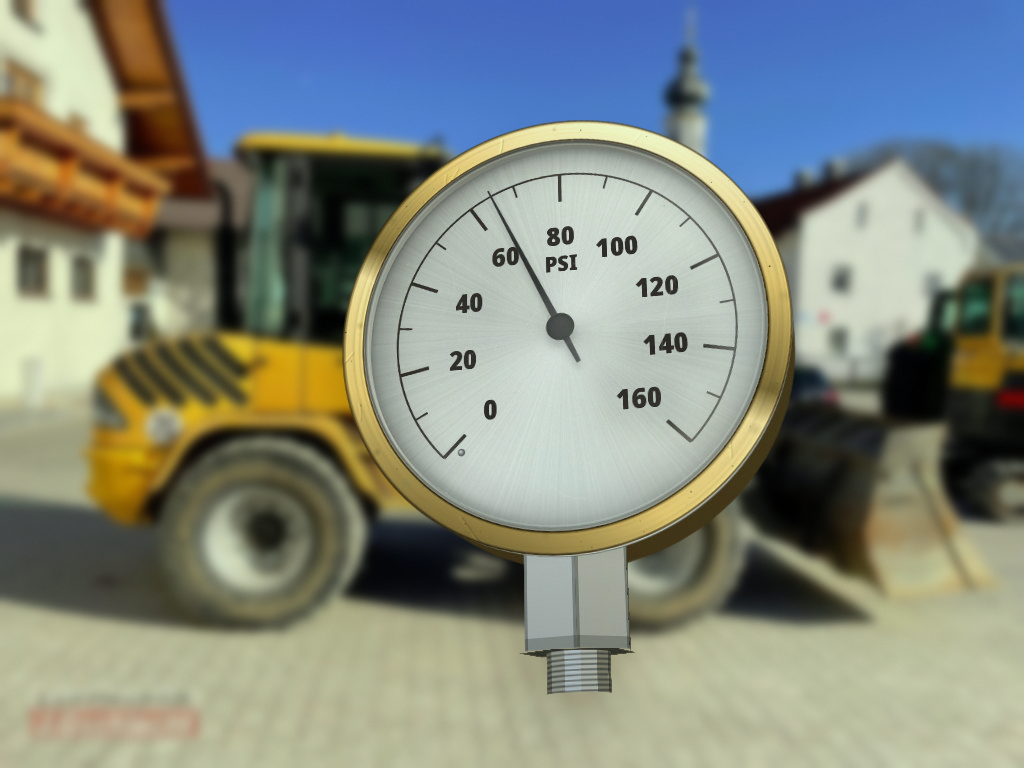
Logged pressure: 65 psi
